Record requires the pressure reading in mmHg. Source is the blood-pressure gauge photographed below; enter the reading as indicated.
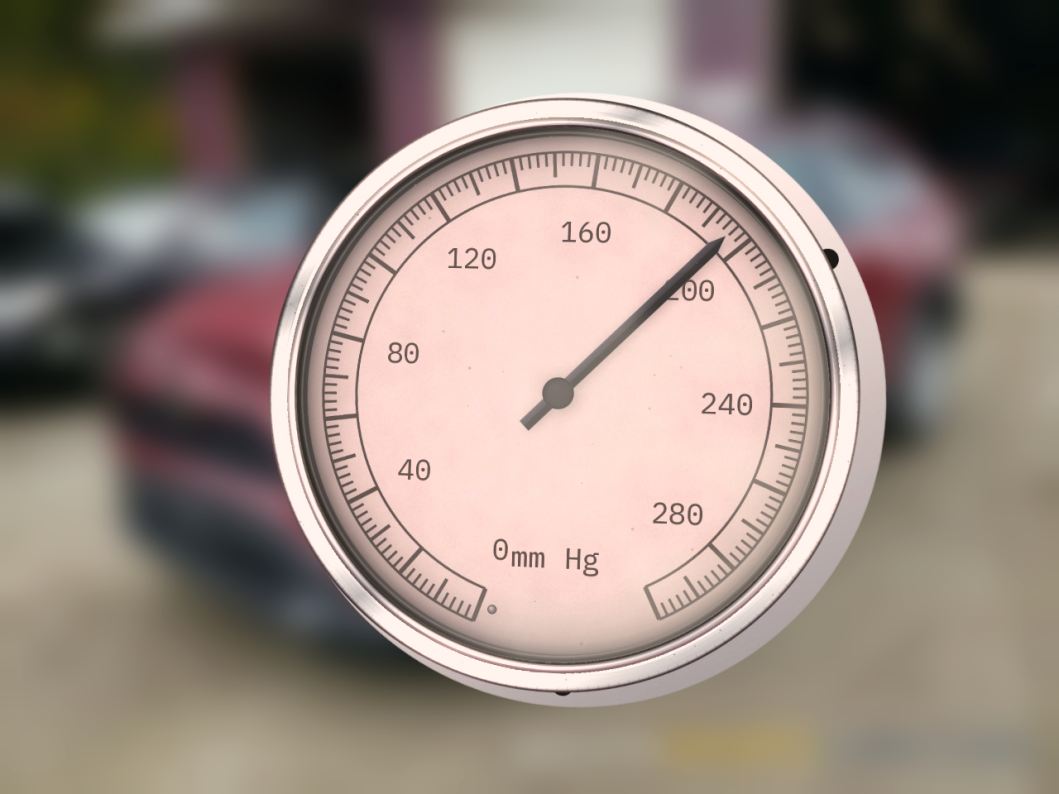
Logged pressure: 196 mmHg
